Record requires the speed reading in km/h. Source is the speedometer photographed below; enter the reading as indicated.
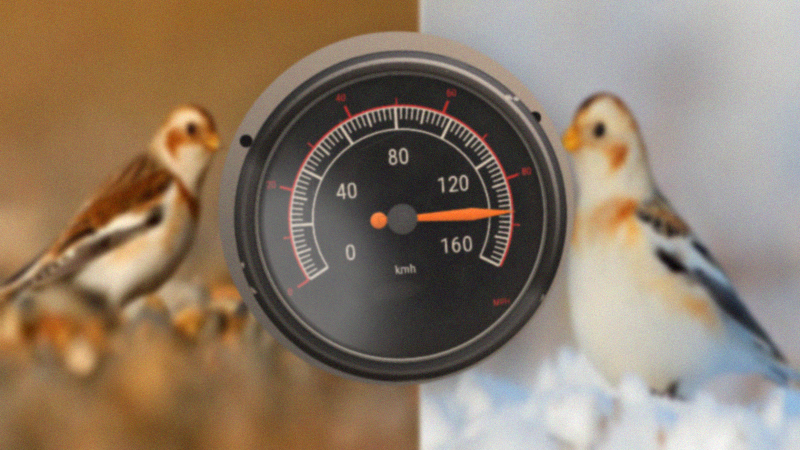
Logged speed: 140 km/h
